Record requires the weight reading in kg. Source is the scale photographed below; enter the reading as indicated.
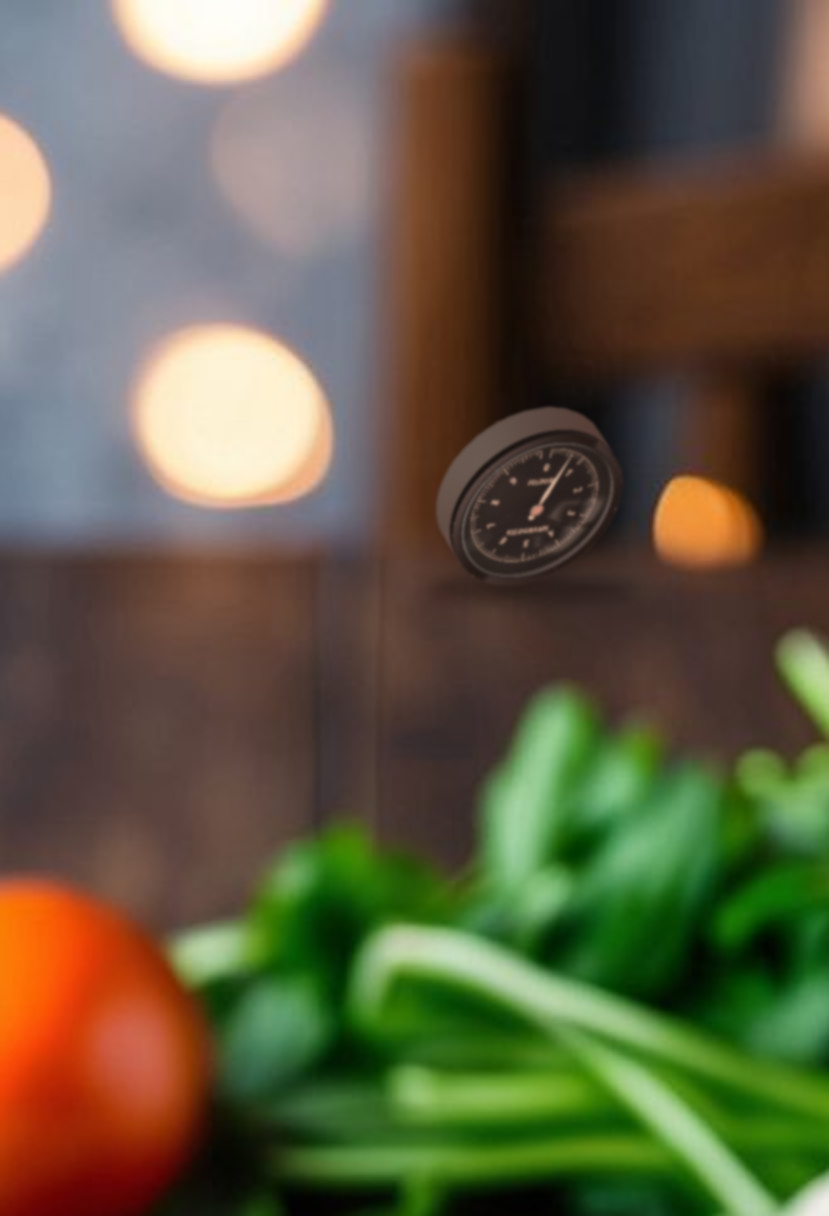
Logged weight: 0.5 kg
